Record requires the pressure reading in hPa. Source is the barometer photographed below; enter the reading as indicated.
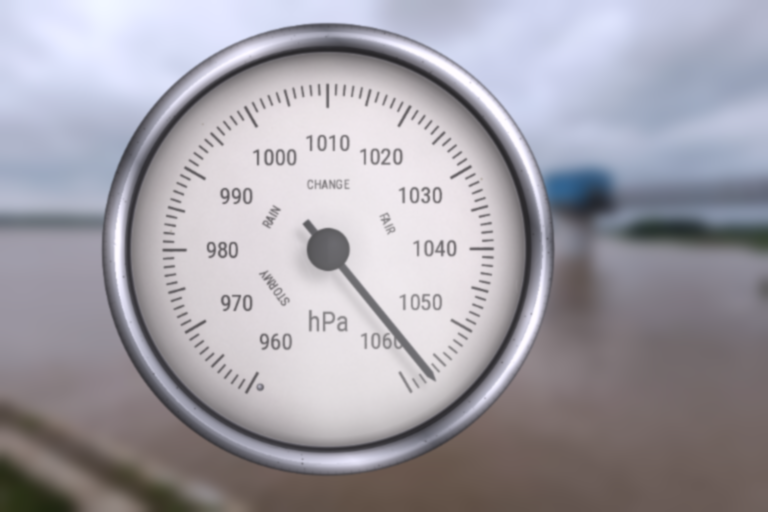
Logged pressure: 1057 hPa
